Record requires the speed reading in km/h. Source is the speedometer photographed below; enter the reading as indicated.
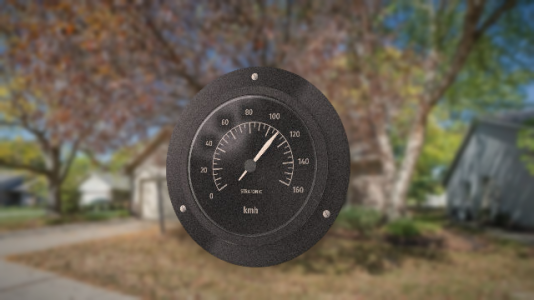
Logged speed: 110 km/h
